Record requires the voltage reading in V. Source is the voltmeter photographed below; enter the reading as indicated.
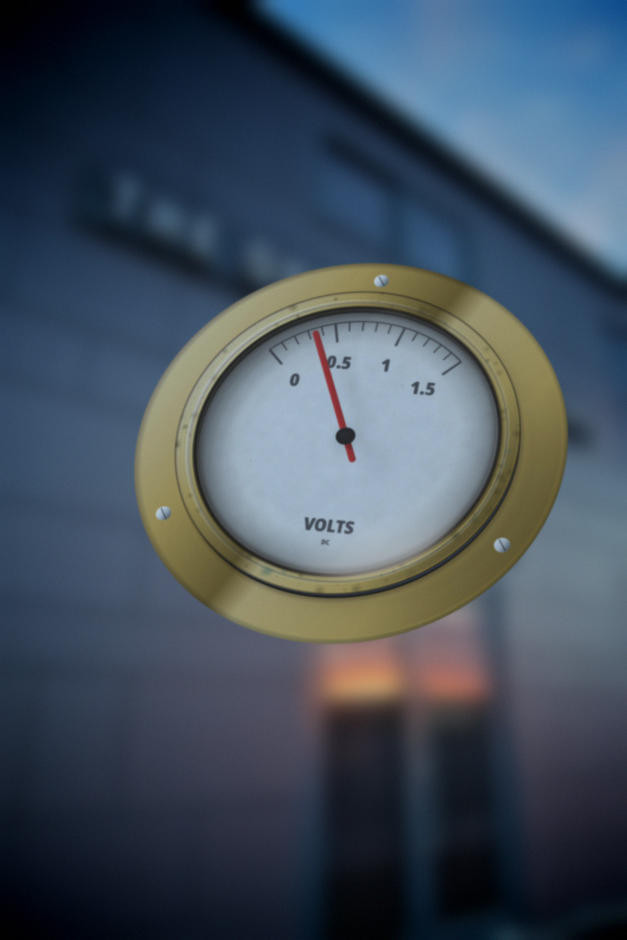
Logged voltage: 0.35 V
